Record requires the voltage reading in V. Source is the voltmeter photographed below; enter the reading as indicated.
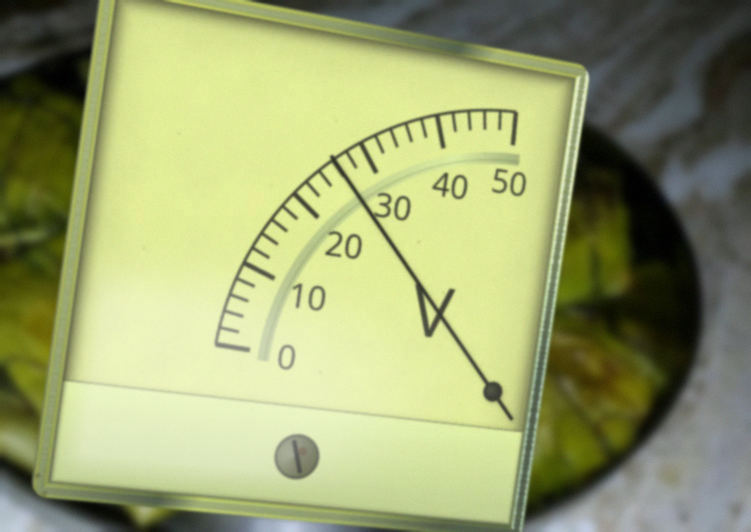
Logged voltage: 26 V
